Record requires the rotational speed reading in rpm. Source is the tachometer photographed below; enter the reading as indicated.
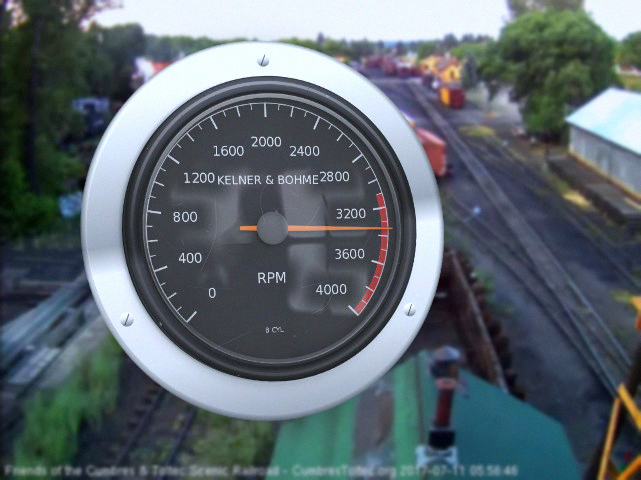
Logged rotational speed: 3350 rpm
